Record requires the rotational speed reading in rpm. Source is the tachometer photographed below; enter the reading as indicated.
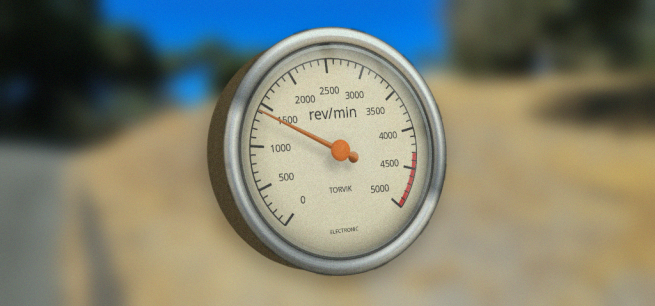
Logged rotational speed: 1400 rpm
